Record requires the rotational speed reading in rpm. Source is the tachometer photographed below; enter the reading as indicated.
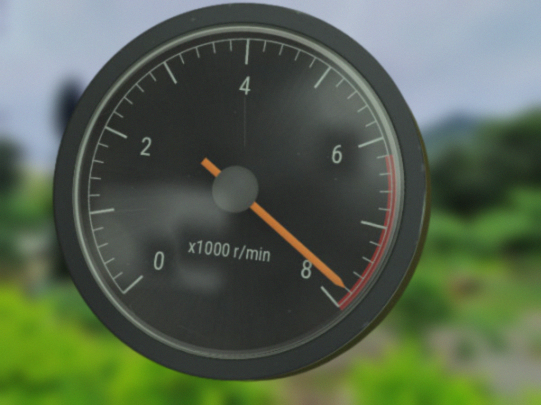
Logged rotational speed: 7800 rpm
